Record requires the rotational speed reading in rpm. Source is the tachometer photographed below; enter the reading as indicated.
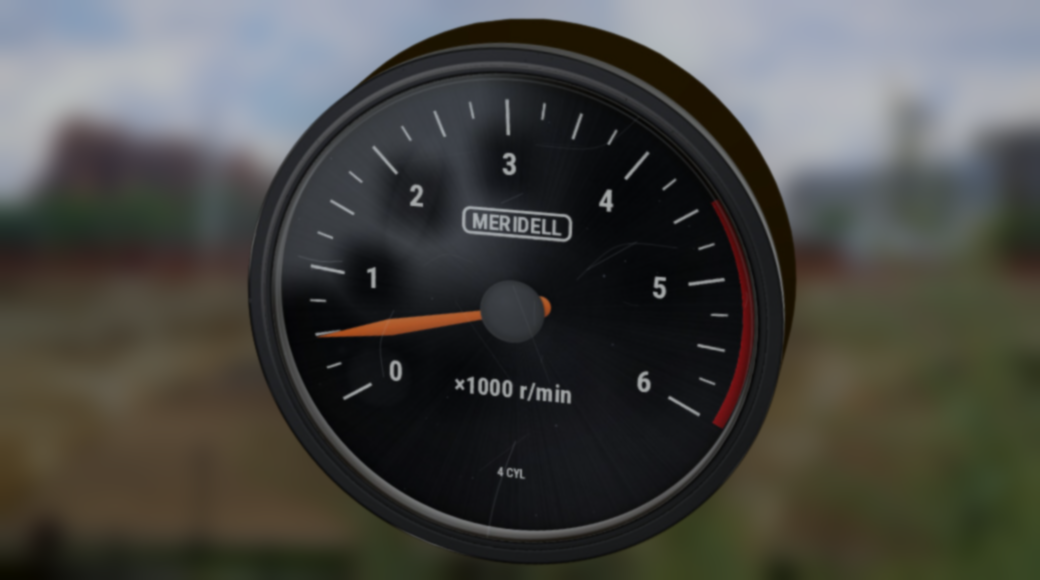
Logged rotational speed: 500 rpm
